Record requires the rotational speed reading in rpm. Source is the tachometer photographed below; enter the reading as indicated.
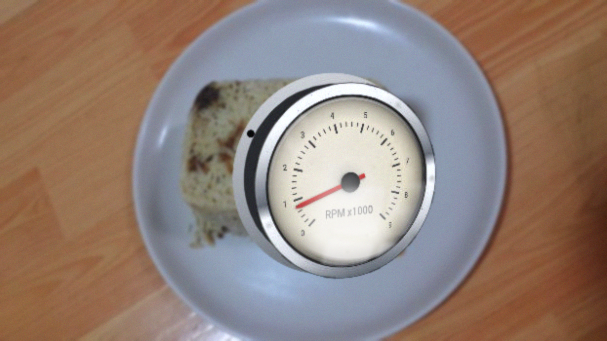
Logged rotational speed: 800 rpm
